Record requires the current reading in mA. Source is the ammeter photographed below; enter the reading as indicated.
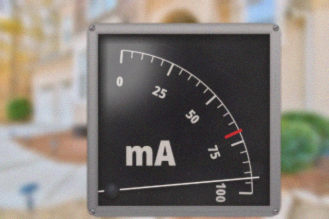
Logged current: 92.5 mA
